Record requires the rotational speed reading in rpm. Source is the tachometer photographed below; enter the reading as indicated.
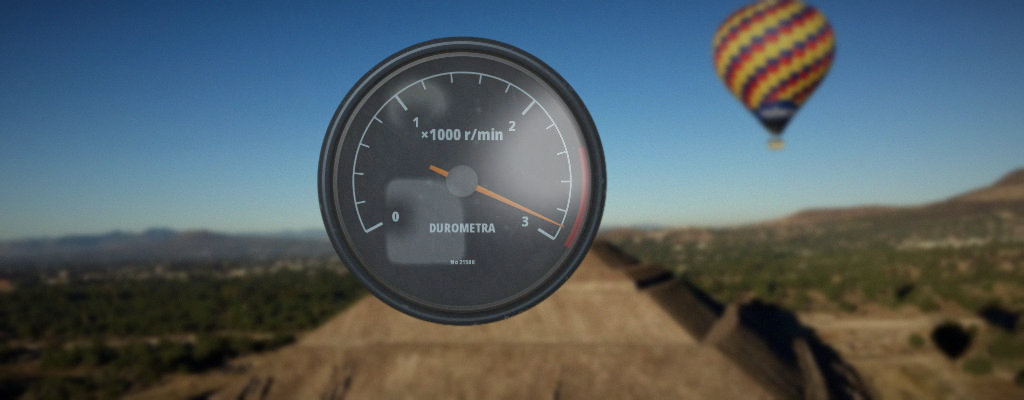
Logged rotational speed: 2900 rpm
